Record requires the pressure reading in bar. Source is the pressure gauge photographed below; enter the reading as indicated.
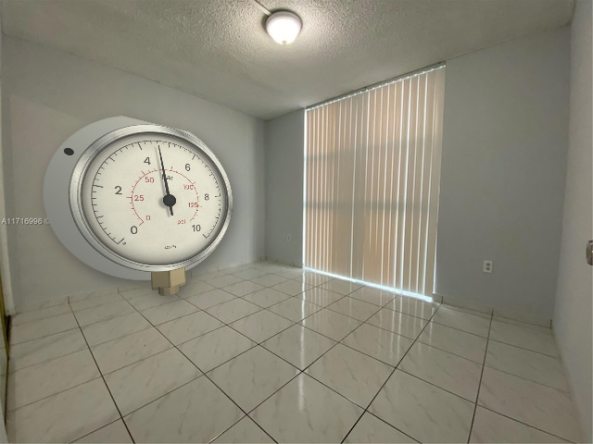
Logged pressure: 4.6 bar
